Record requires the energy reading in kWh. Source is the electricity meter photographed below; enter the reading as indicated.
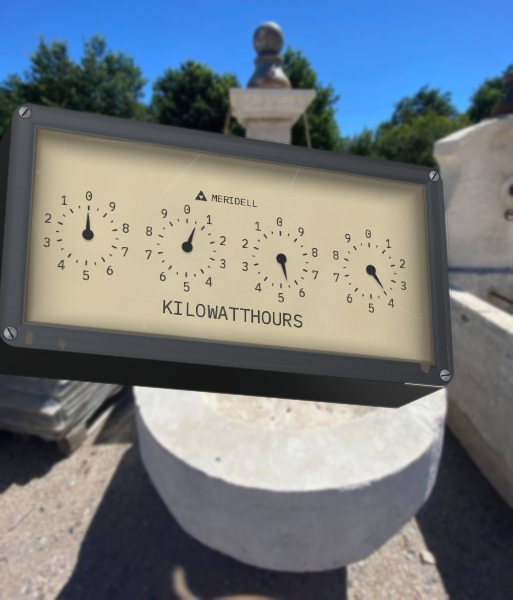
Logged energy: 54 kWh
